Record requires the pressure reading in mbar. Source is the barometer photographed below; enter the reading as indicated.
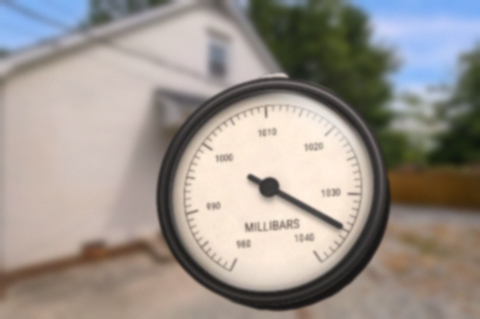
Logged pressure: 1035 mbar
